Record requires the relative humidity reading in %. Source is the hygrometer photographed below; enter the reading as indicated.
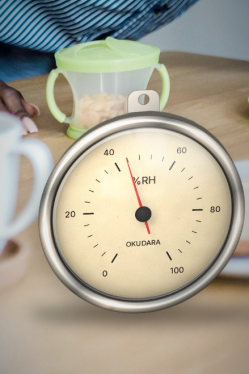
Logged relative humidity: 44 %
